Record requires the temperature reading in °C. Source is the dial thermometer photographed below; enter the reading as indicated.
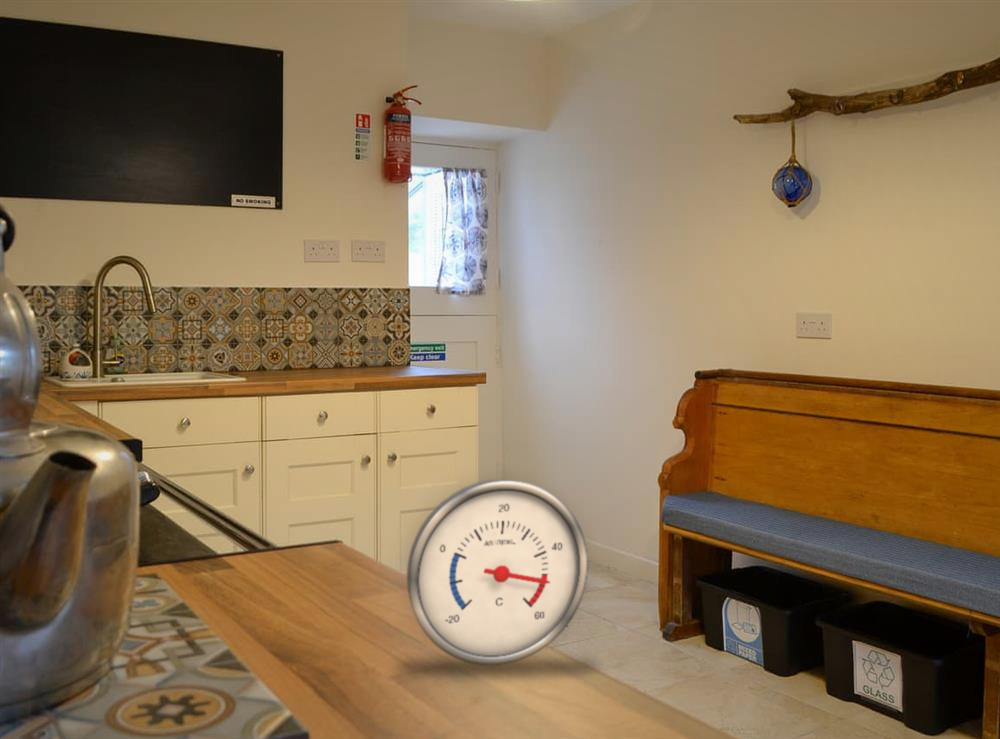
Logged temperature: 50 °C
